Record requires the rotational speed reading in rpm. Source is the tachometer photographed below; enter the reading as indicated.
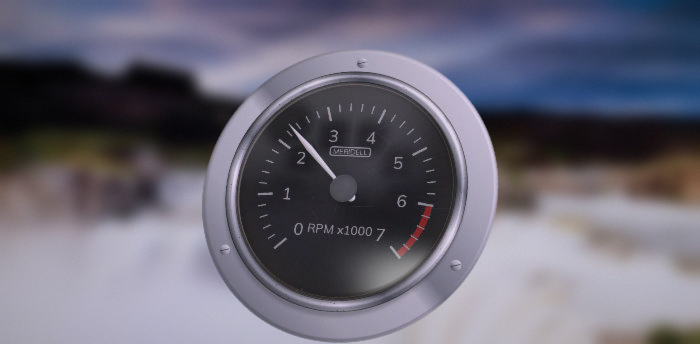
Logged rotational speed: 2300 rpm
